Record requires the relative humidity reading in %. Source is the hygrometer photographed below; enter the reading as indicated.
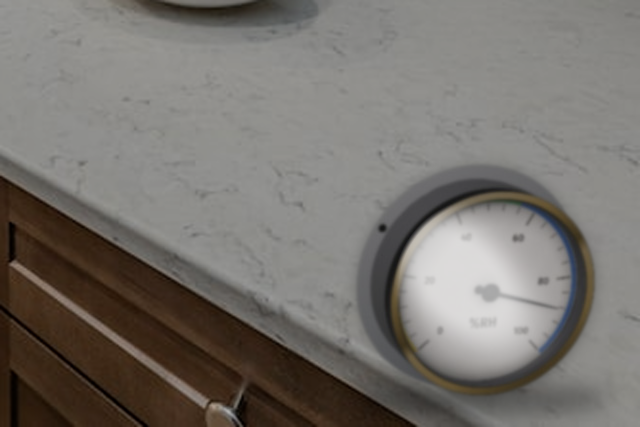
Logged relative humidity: 88 %
